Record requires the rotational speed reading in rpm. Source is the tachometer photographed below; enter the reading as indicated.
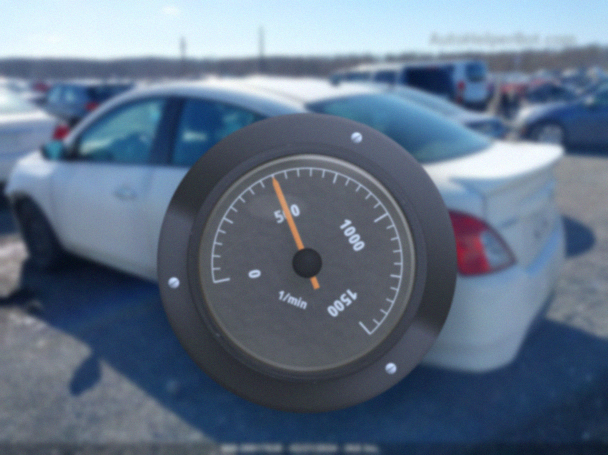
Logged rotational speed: 500 rpm
